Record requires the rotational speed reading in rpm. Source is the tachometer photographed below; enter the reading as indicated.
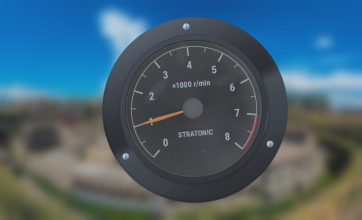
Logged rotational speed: 1000 rpm
